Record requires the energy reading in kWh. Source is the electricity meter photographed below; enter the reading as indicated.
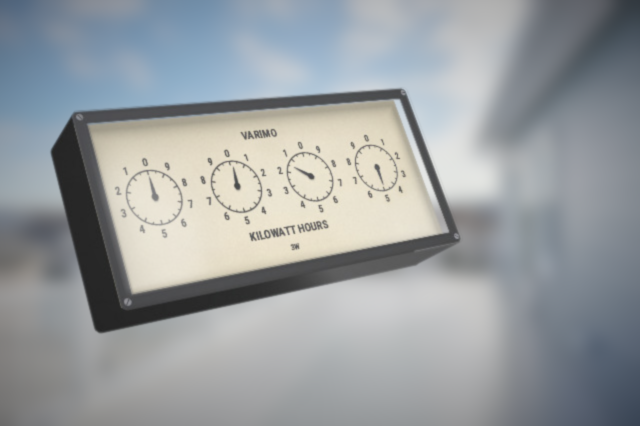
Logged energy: 15 kWh
